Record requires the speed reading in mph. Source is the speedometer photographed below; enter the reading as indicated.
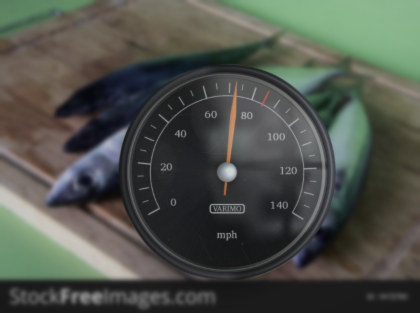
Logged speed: 72.5 mph
